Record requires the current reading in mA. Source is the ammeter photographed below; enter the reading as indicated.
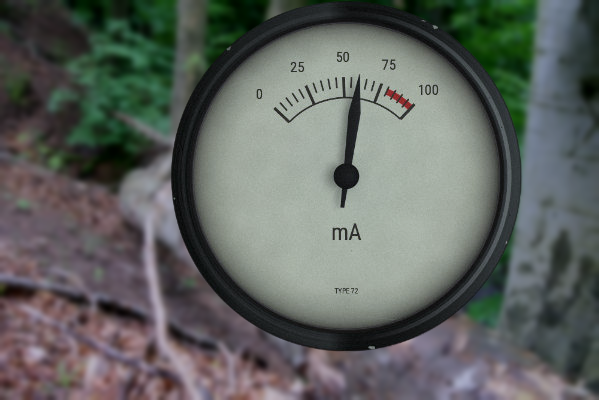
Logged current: 60 mA
